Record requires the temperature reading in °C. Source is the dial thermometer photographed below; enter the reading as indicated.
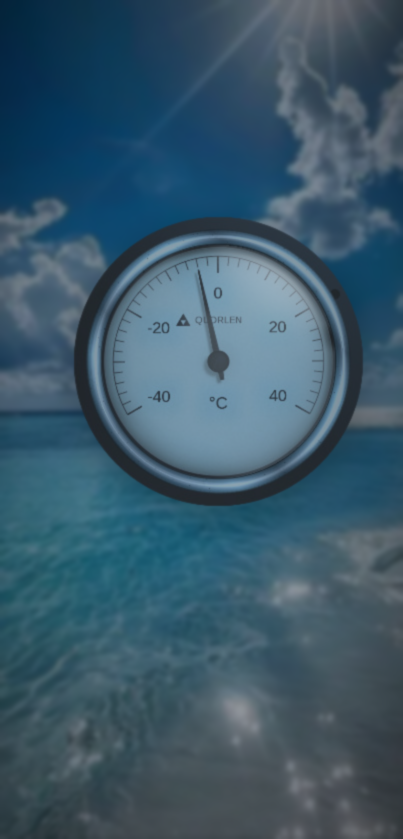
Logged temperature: -4 °C
